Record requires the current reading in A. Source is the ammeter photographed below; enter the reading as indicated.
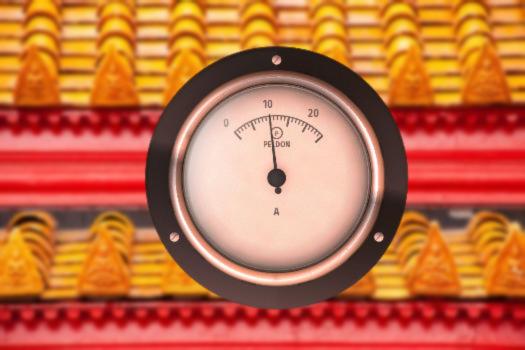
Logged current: 10 A
